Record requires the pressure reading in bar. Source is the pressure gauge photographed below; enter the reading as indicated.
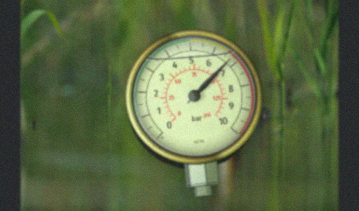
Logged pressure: 6.75 bar
